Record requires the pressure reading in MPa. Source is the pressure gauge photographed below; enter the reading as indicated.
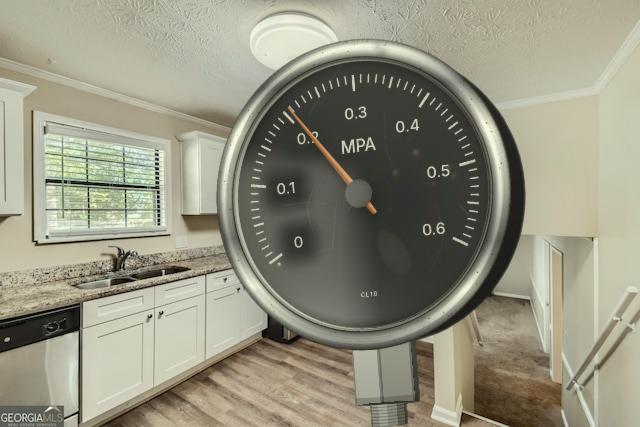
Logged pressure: 0.21 MPa
